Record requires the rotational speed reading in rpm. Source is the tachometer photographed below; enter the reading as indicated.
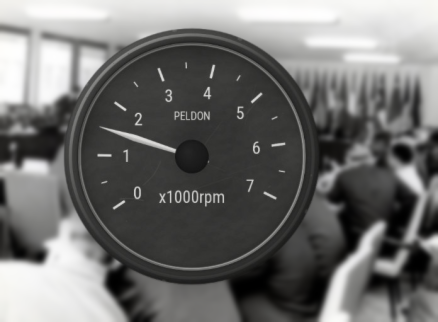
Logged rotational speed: 1500 rpm
